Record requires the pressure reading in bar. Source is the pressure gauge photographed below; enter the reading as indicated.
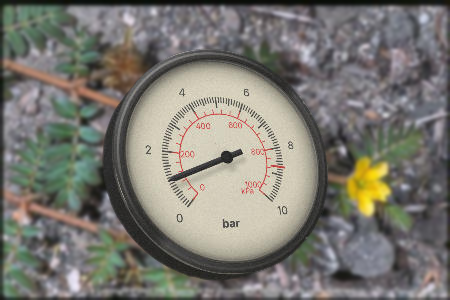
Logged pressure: 1 bar
